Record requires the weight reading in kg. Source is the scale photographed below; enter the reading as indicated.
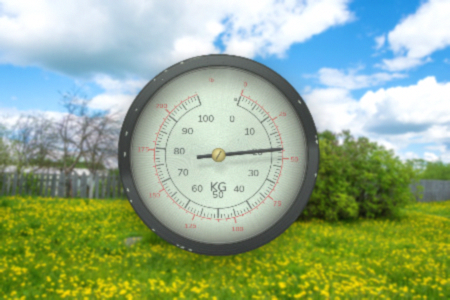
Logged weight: 20 kg
